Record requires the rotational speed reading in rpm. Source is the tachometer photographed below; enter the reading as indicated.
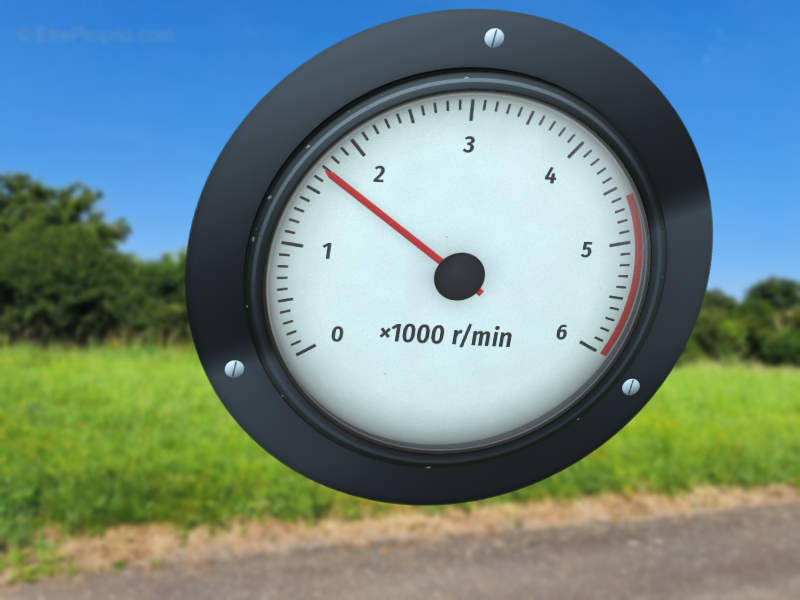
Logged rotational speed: 1700 rpm
